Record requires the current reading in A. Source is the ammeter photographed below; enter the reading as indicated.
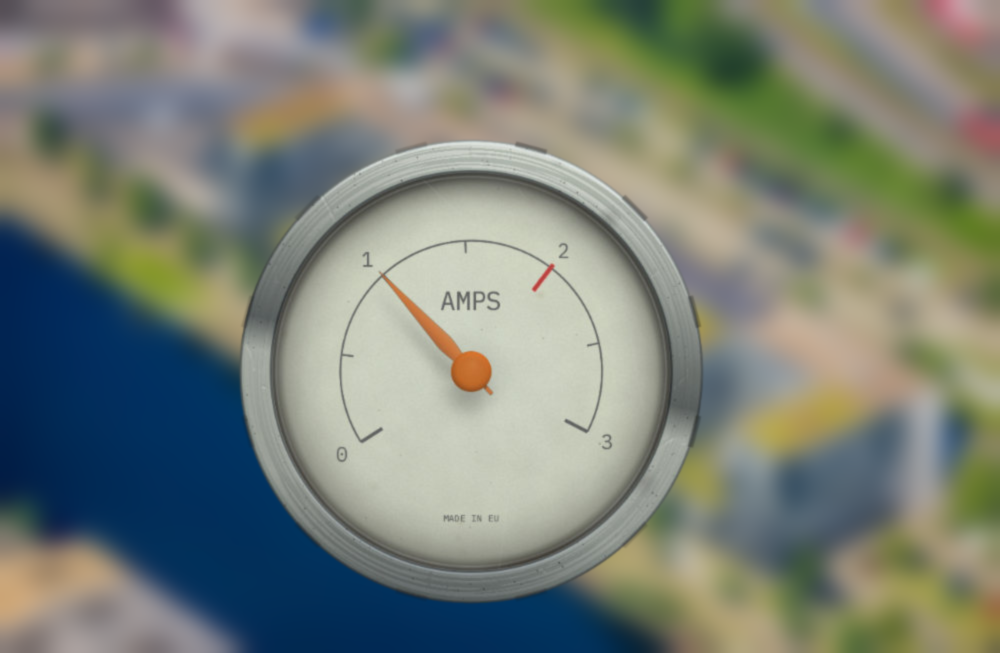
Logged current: 1 A
